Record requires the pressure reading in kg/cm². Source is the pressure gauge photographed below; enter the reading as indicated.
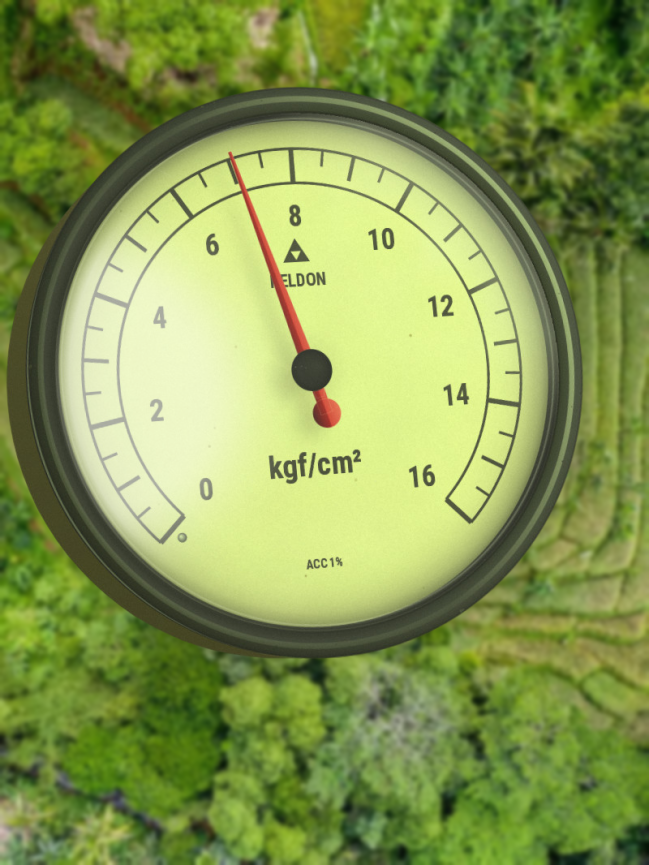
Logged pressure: 7 kg/cm²
